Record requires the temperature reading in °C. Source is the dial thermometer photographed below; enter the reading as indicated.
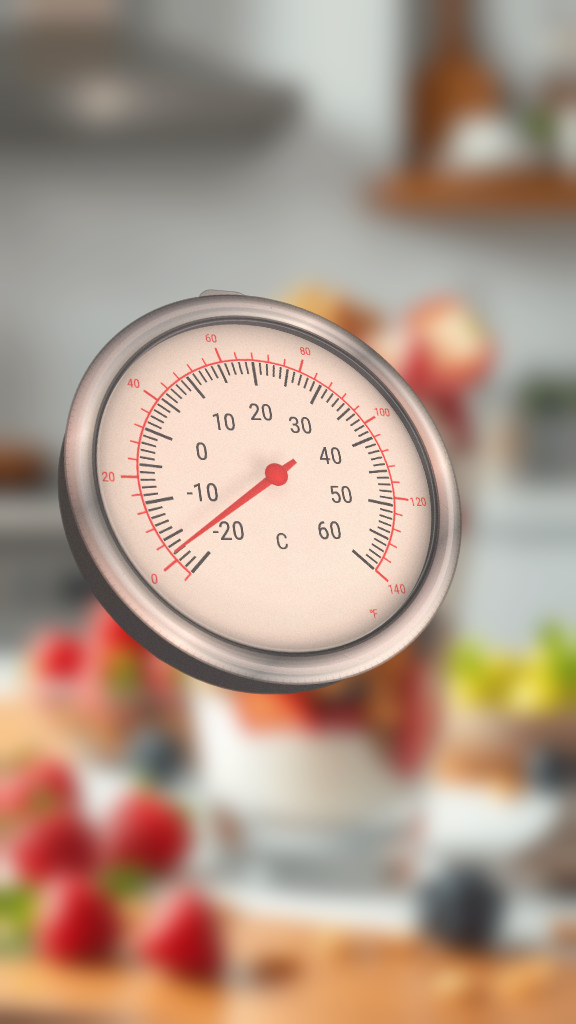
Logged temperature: -17 °C
